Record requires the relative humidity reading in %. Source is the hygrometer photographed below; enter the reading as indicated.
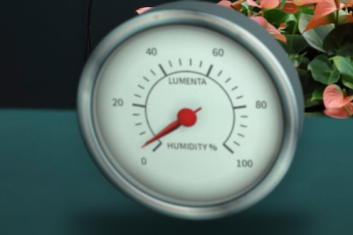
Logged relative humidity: 4 %
